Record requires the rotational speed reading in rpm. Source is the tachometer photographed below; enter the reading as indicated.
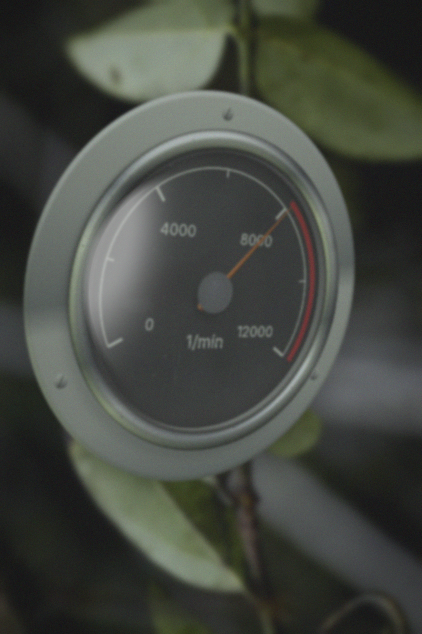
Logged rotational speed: 8000 rpm
